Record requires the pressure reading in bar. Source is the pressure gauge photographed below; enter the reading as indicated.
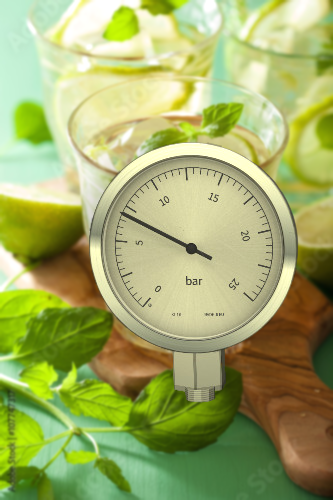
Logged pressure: 7 bar
